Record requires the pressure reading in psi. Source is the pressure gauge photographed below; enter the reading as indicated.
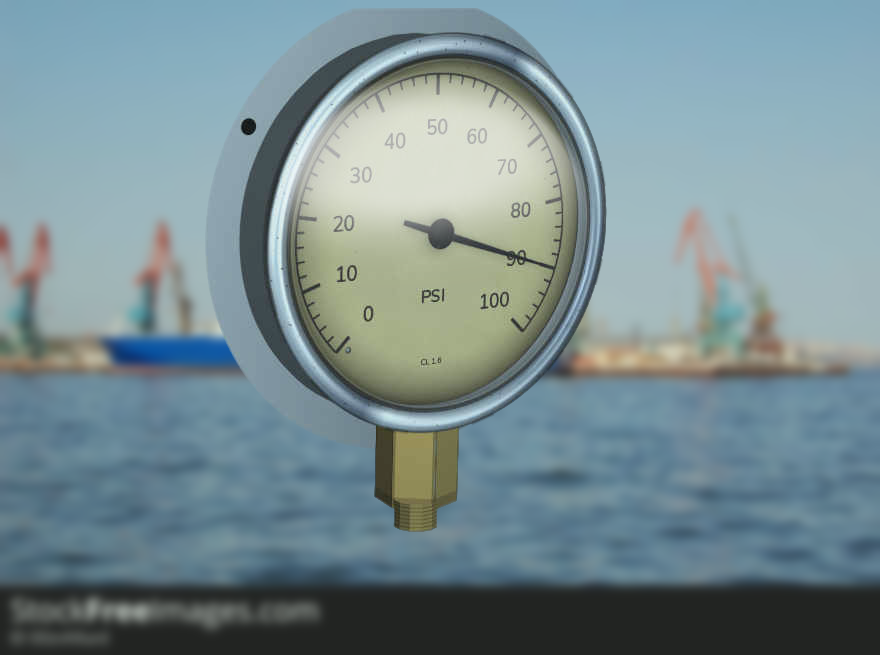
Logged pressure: 90 psi
